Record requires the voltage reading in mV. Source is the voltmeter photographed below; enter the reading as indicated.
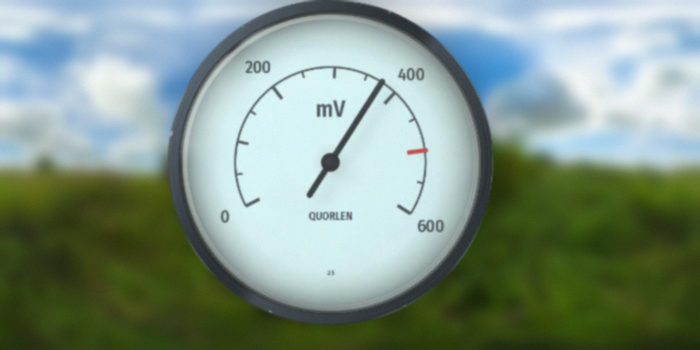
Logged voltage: 375 mV
